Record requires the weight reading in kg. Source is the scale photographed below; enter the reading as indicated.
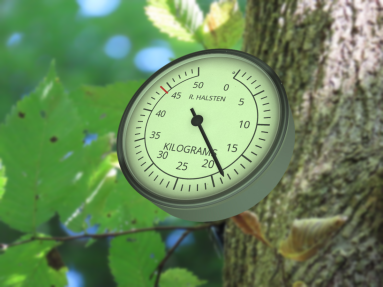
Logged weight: 18.5 kg
